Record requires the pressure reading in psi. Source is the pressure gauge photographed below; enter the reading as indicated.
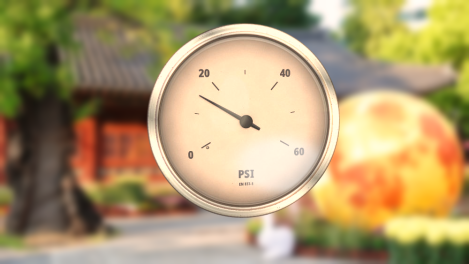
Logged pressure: 15 psi
